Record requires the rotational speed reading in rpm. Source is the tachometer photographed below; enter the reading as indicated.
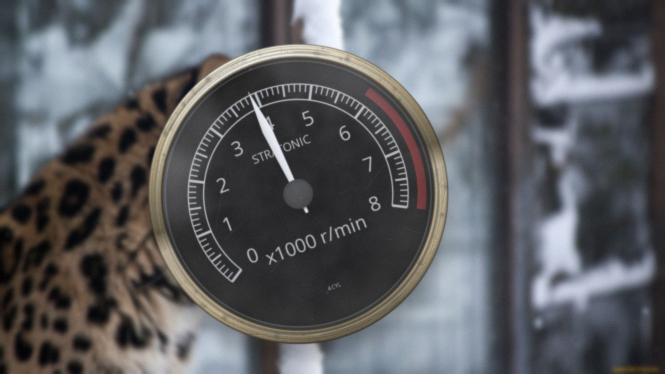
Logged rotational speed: 3900 rpm
